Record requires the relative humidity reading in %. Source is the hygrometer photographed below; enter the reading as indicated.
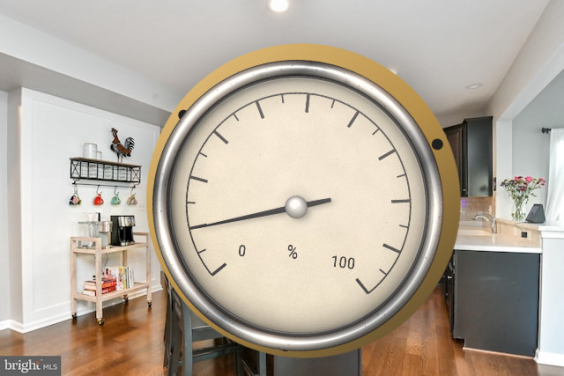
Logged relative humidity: 10 %
